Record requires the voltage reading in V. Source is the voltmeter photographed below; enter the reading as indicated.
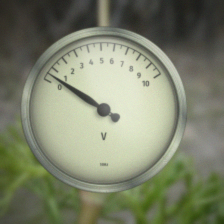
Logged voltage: 0.5 V
